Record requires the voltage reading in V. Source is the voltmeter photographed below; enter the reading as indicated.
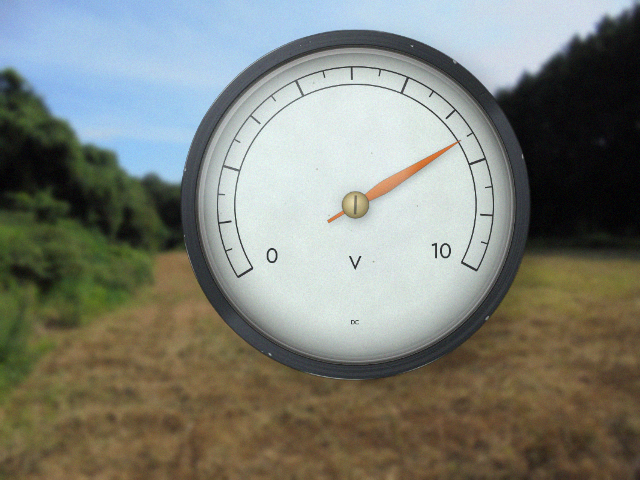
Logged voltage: 7.5 V
